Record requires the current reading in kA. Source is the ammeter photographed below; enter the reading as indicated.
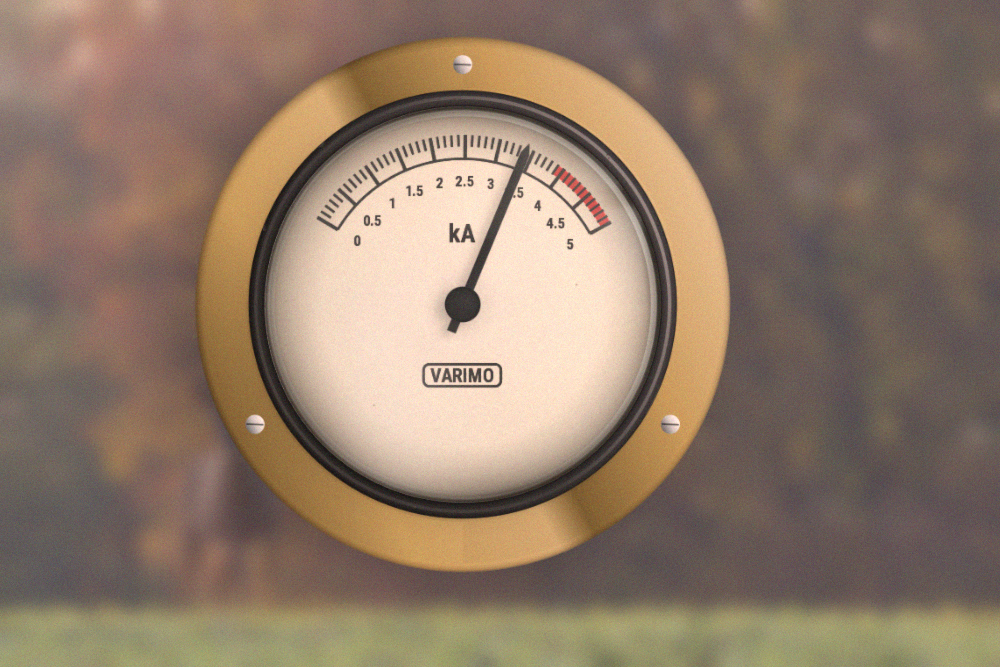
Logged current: 3.4 kA
